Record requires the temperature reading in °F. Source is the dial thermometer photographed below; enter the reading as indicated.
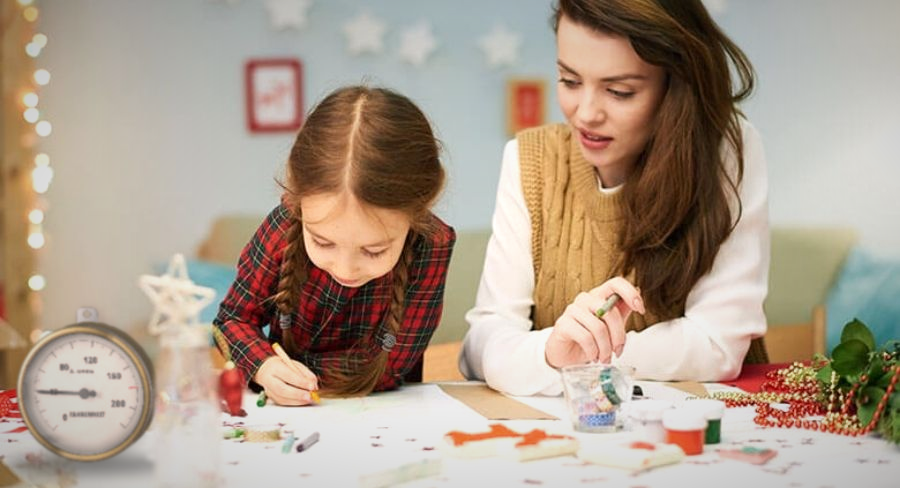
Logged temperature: 40 °F
